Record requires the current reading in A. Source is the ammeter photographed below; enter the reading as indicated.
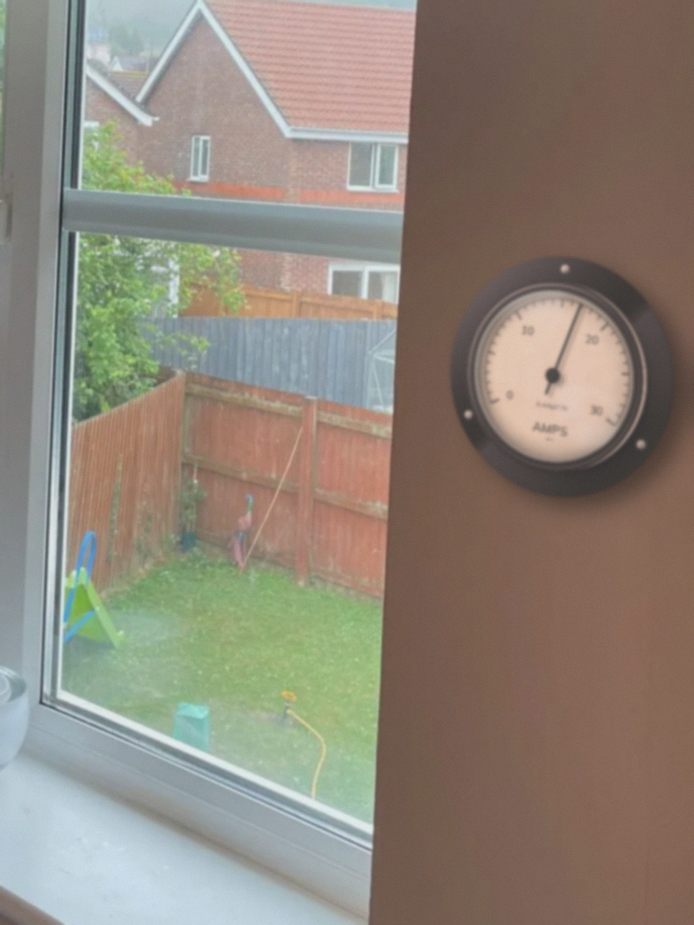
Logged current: 17 A
